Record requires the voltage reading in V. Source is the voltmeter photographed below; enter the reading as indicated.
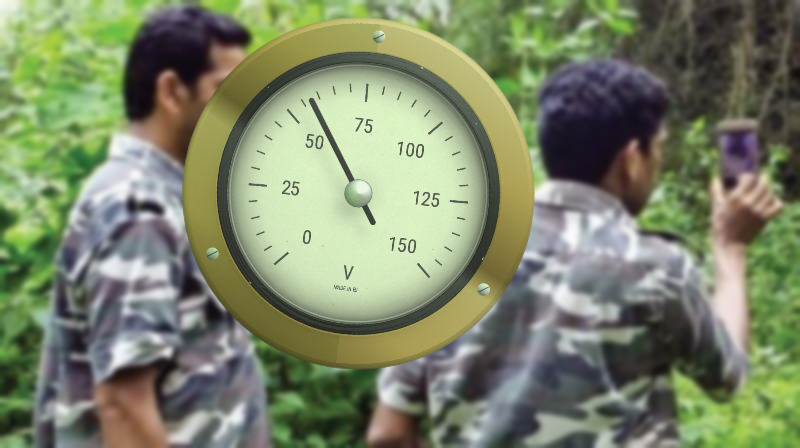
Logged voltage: 57.5 V
